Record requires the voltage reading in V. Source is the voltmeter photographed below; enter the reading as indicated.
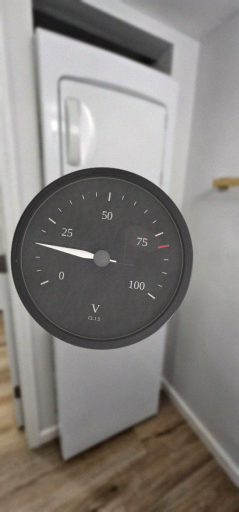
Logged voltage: 15 V
